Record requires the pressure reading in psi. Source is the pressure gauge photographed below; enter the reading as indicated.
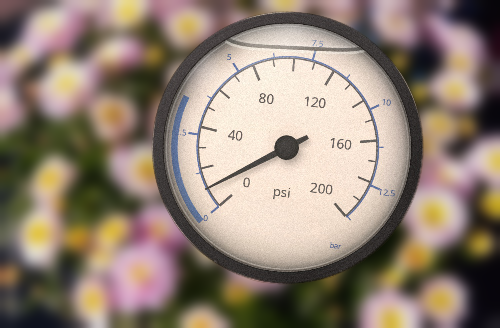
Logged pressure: 10 psi
